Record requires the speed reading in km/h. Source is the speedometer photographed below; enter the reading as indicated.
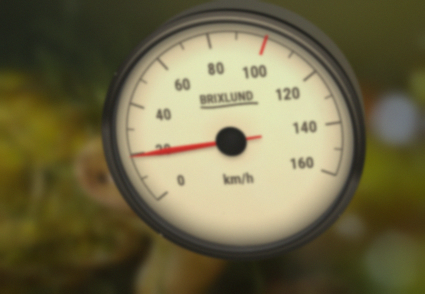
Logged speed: 20 km/h
